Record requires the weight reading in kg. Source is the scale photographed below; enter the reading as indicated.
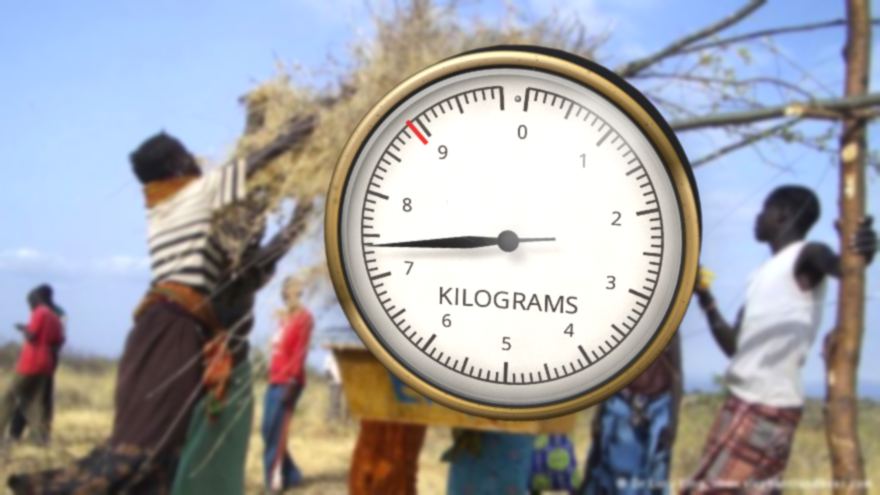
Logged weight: 7.4 kg
